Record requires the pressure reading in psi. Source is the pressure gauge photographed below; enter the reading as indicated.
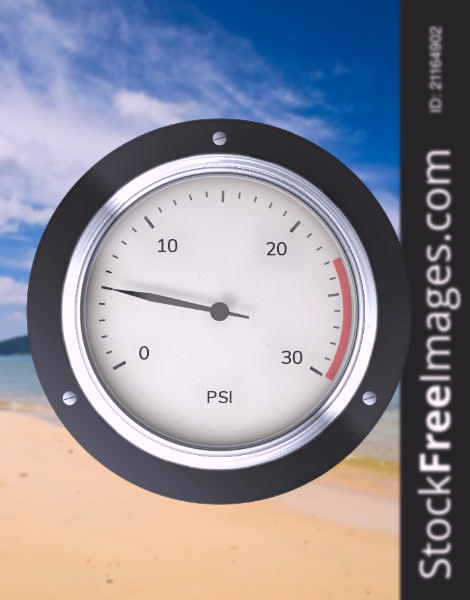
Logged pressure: 5 psi
